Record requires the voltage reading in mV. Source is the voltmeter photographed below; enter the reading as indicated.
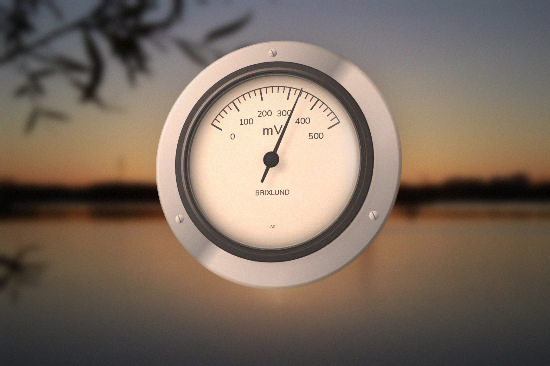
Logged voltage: 340 mV
